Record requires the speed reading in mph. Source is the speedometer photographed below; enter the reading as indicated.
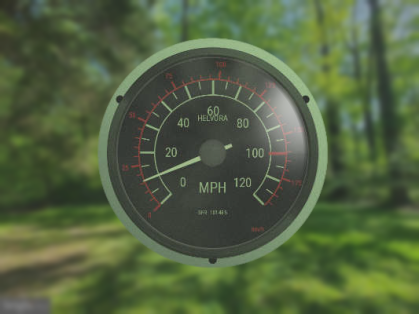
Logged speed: 10 mph
